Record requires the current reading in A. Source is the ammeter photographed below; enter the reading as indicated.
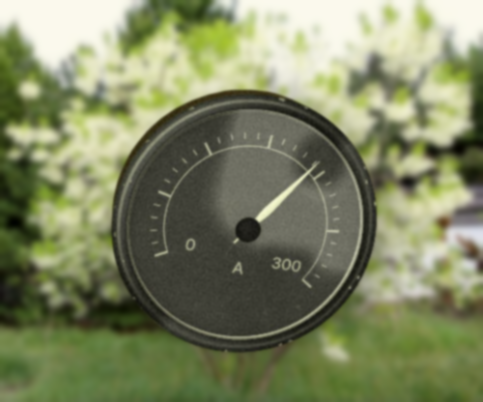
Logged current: 190 A
